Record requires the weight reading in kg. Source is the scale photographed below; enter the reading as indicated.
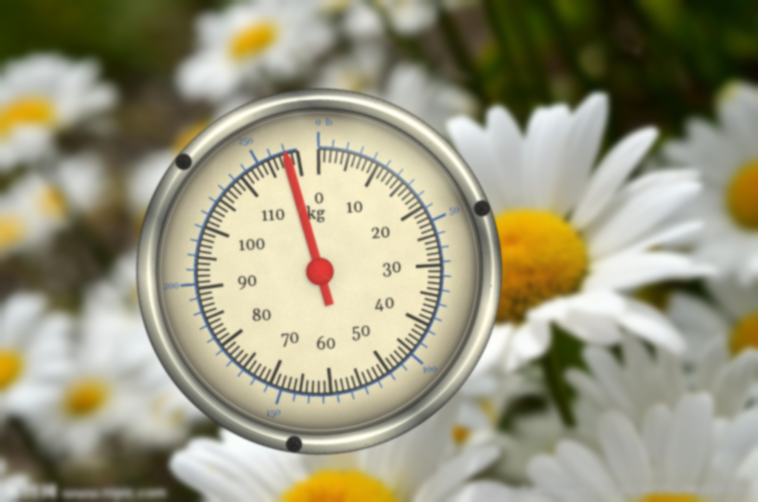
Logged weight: 118 kg
